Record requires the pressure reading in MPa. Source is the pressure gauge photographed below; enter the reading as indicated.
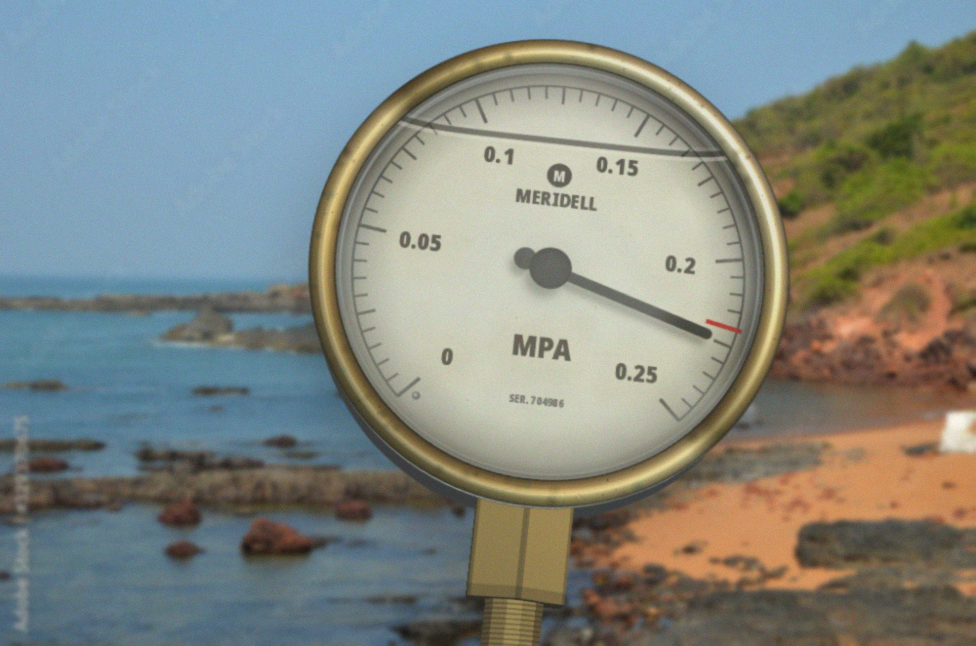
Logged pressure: 0.225 MPa
